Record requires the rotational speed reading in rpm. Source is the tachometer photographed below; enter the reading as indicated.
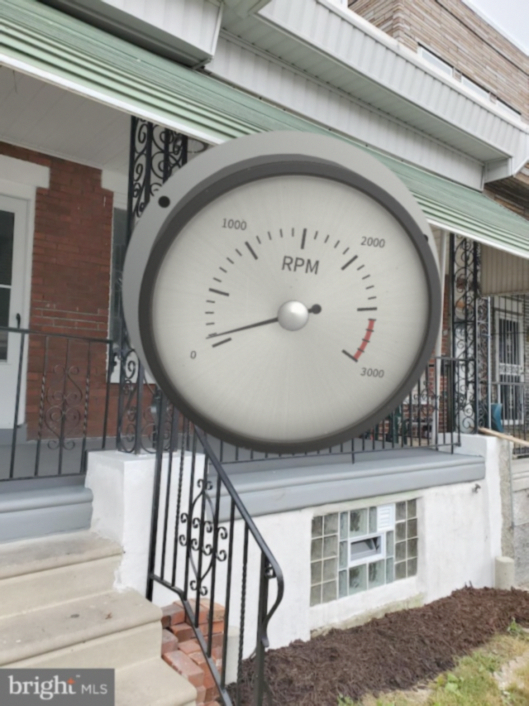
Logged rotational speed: 100 rpm
